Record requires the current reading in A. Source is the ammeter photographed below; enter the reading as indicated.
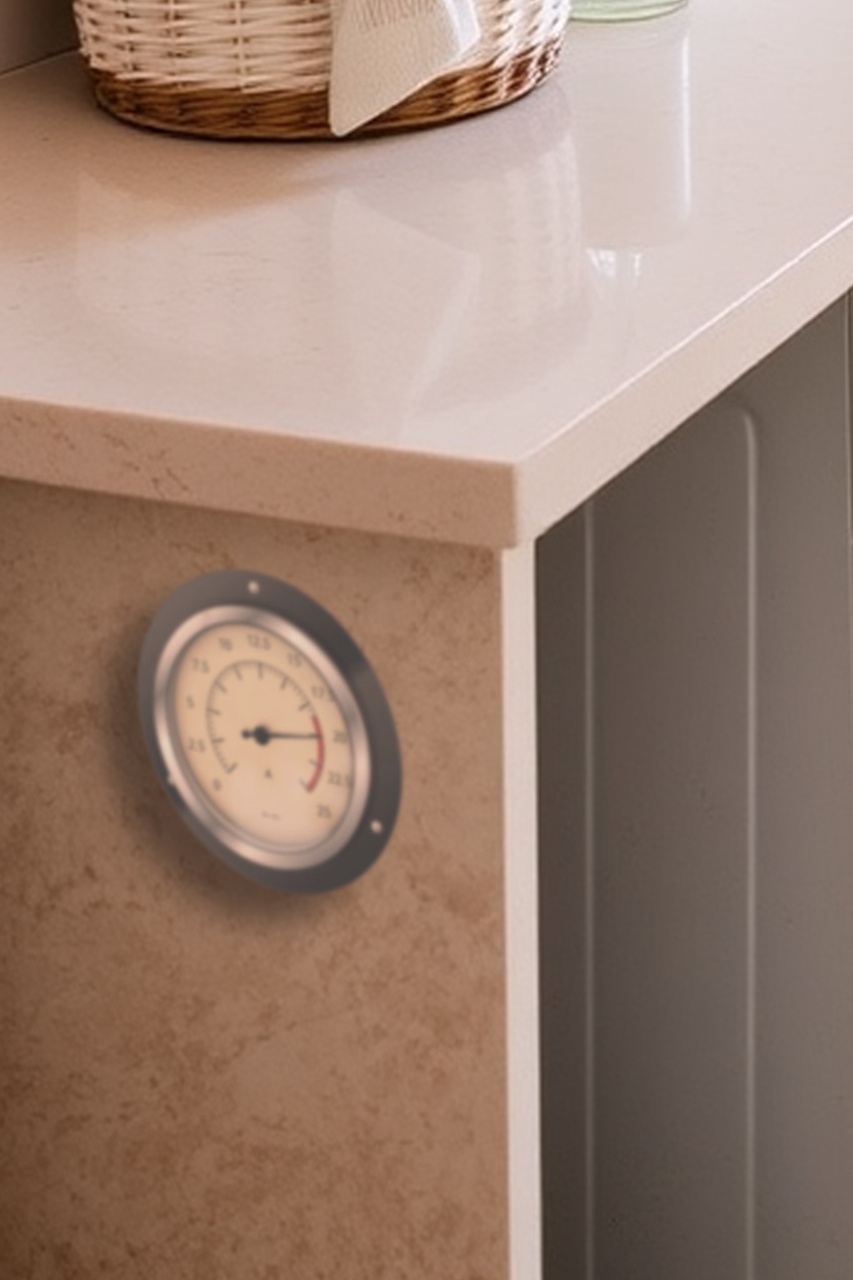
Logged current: 20 A
